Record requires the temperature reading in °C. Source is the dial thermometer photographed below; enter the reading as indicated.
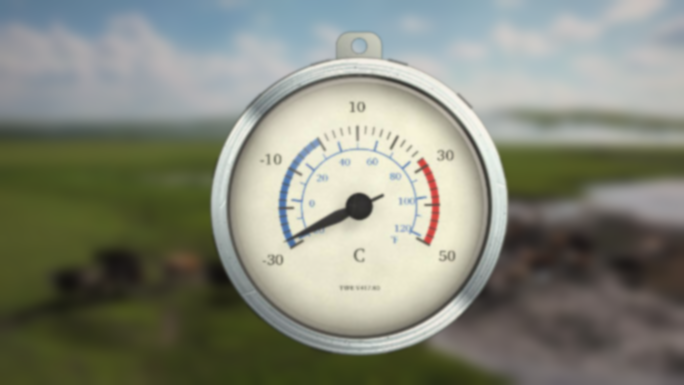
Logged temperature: -28 °C
